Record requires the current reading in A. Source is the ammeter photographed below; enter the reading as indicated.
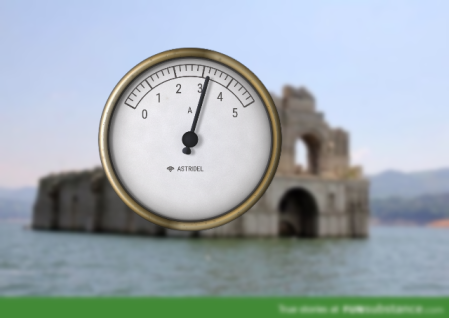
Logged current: 3.2 A
